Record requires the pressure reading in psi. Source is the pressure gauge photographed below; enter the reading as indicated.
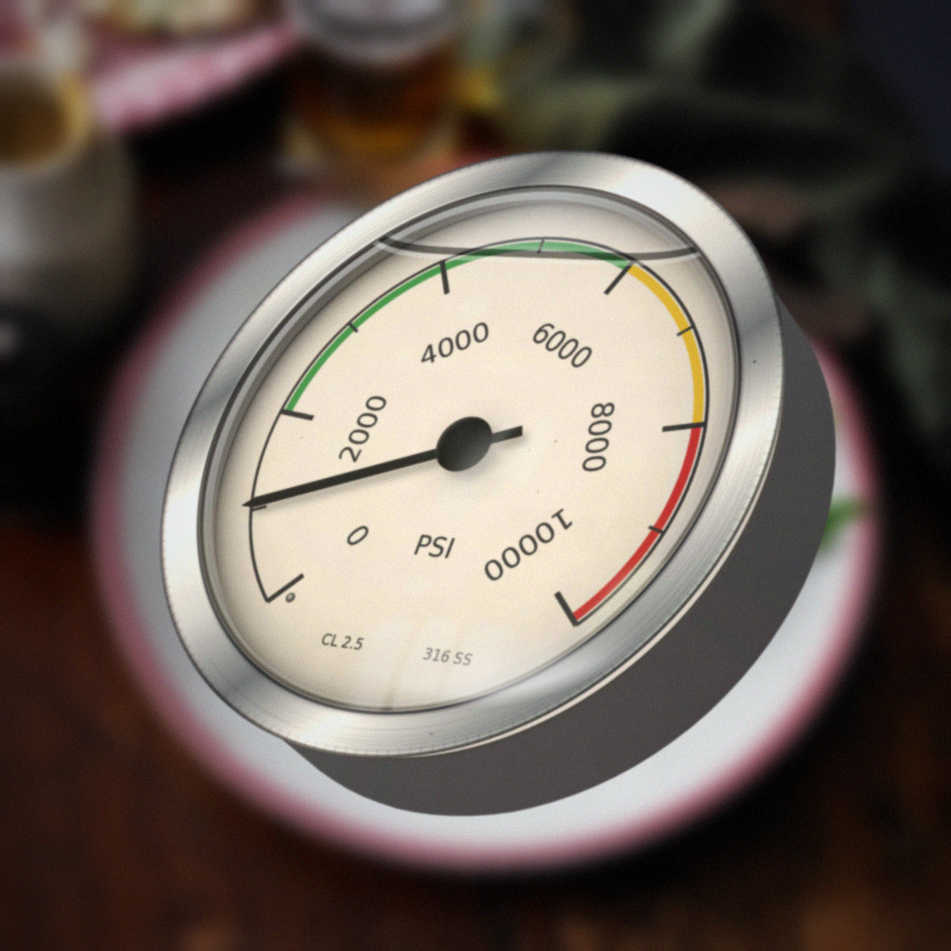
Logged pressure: 1000 psi
